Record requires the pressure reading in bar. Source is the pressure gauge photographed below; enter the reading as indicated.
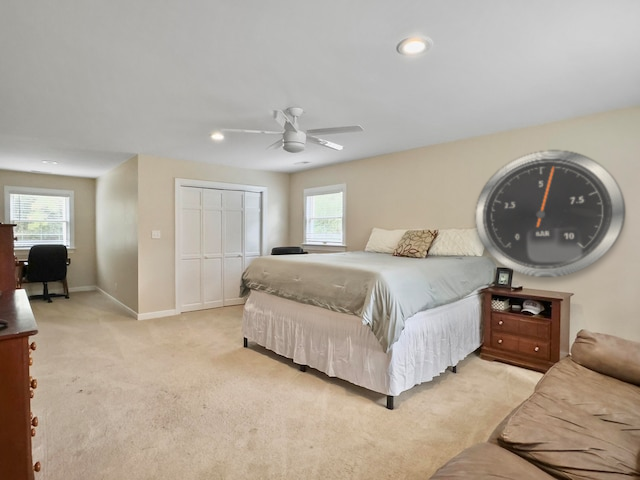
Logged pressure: 5.5 bar
